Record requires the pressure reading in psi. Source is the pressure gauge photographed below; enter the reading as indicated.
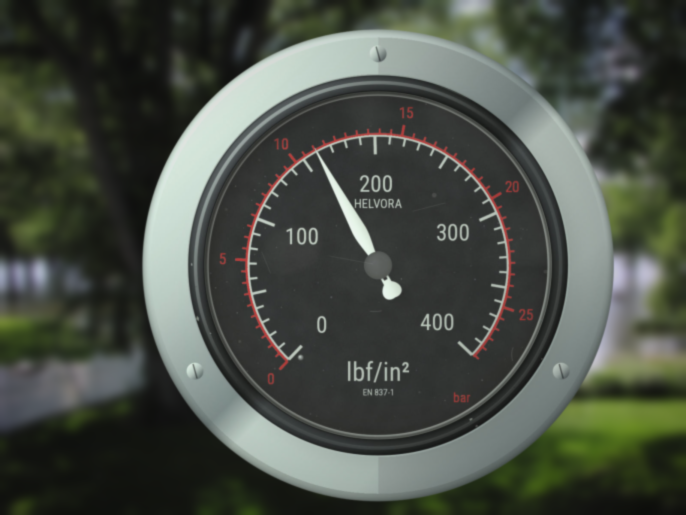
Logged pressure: 160 psi
